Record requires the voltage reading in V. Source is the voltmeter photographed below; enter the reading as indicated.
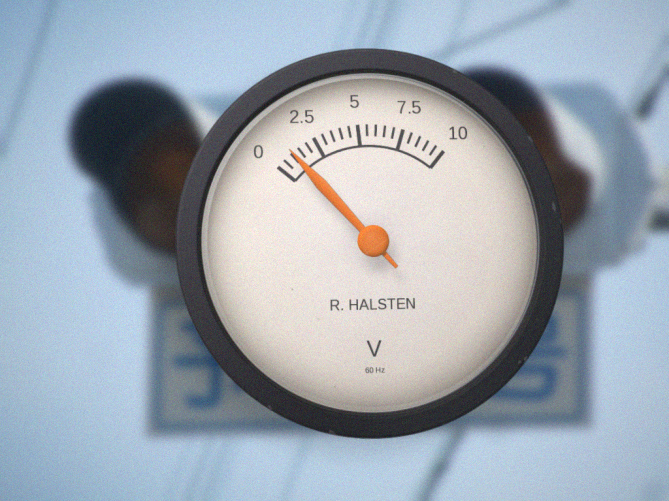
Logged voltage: 1 V
